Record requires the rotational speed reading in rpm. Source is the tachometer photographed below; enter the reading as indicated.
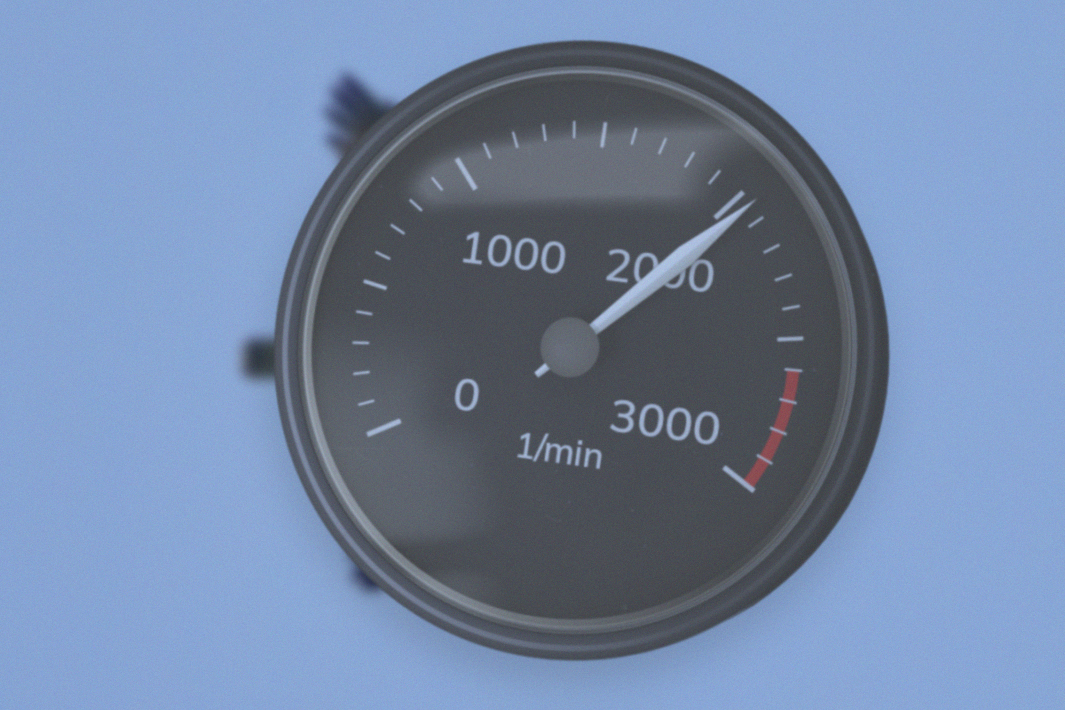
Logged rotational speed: 2050 rpm
